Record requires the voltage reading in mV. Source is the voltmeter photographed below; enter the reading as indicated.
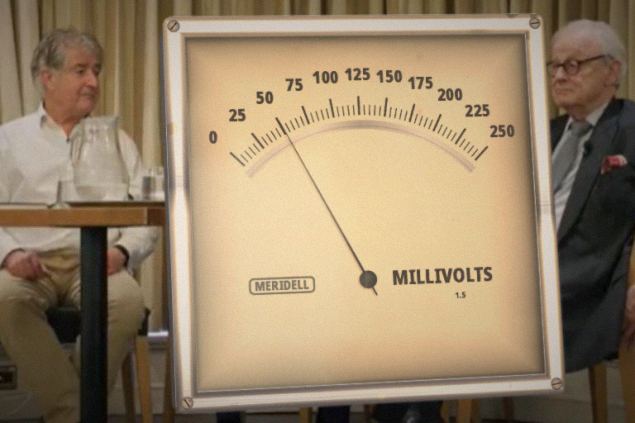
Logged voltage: 50 mV
